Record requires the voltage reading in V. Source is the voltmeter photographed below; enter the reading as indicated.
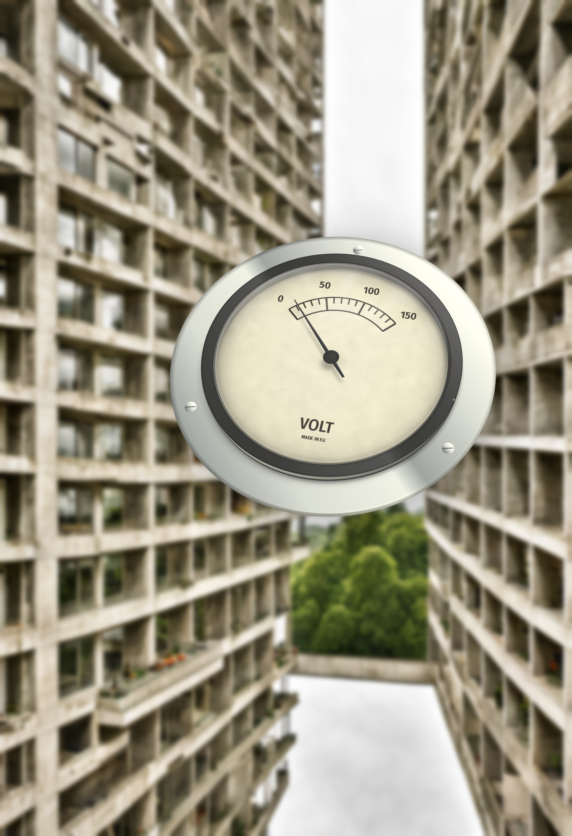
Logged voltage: 10 V
